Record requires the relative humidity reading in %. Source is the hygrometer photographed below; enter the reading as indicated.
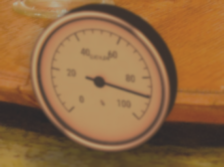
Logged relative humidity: 88 %
